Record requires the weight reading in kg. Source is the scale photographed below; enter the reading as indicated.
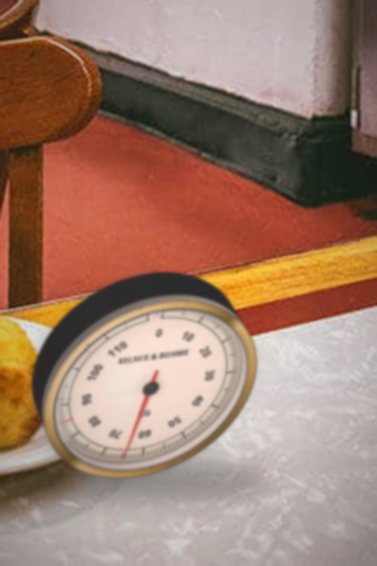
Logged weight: 65 kg
